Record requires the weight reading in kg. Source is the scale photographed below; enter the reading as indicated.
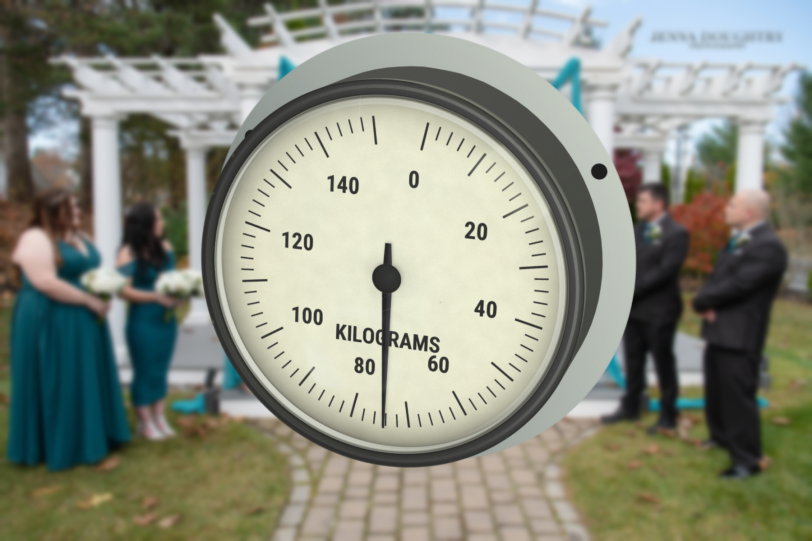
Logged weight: 74 kg
